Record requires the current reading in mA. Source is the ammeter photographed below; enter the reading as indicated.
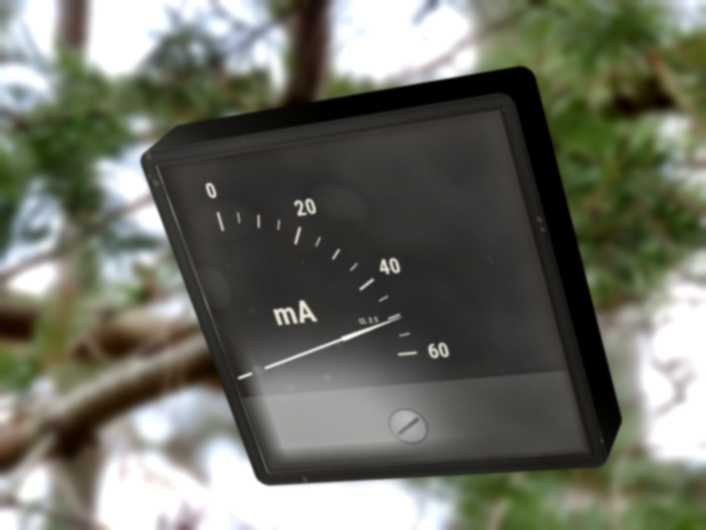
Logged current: 50 mA
